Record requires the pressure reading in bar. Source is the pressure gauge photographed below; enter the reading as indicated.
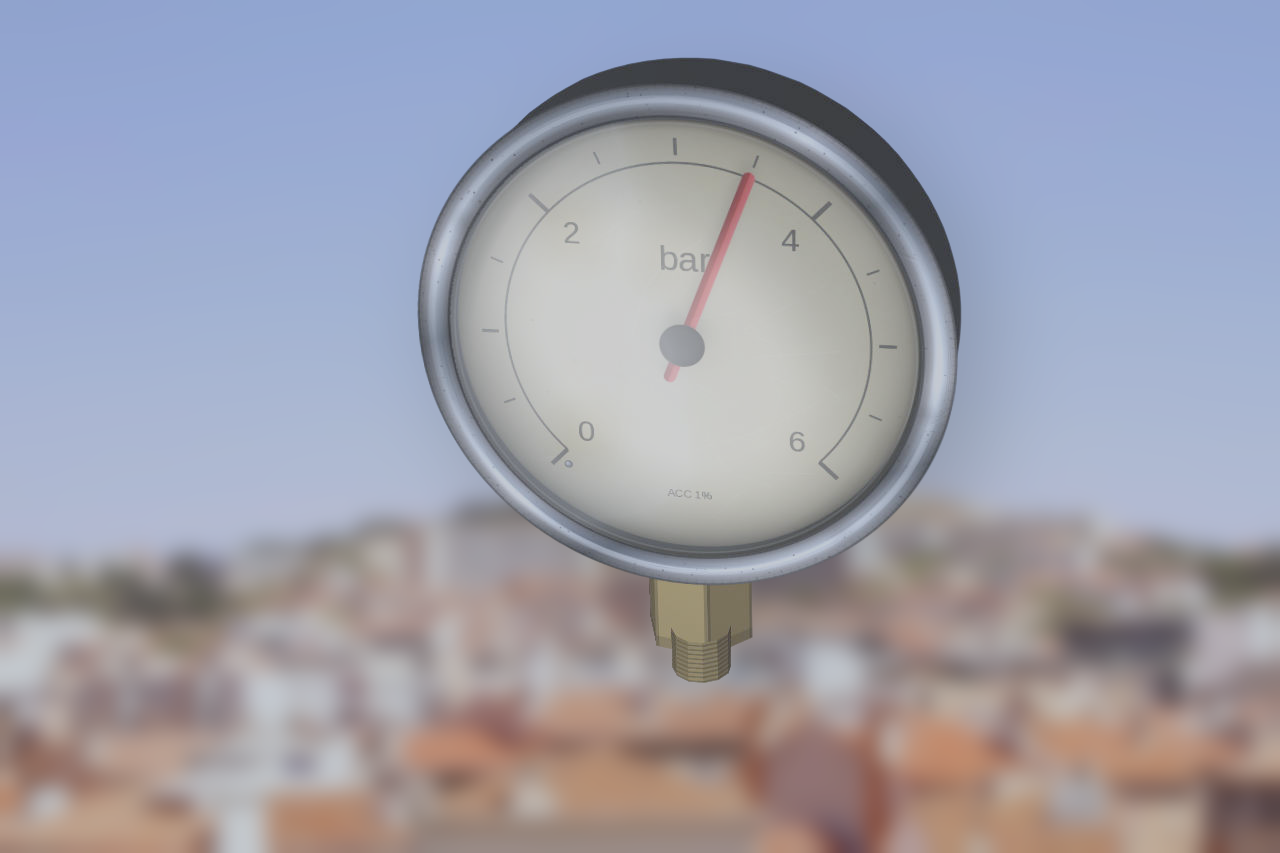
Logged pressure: 3.5 bar
